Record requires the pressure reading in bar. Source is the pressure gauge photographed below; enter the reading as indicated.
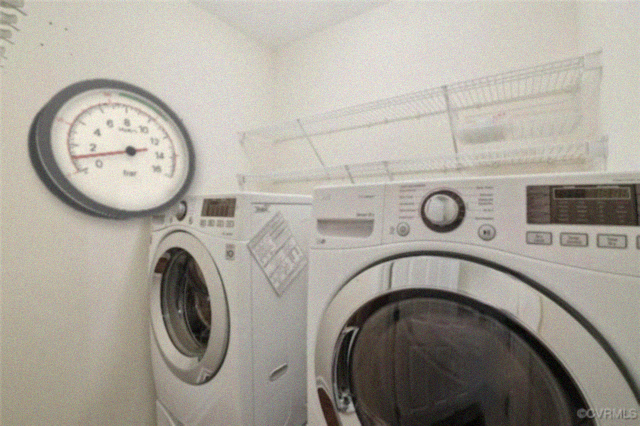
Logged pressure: 1 bar
